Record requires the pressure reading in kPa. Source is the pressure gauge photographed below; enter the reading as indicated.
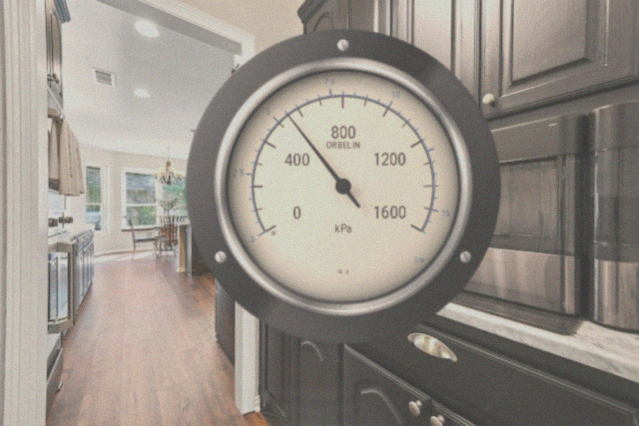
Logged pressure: 550 kPa
